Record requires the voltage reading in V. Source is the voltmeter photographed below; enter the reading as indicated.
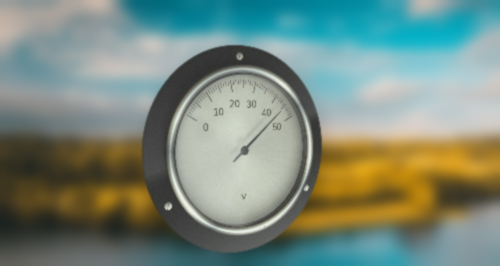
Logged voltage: 45 V
